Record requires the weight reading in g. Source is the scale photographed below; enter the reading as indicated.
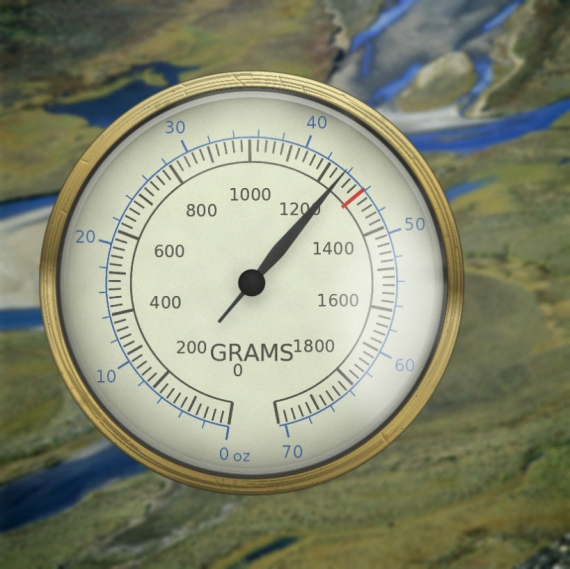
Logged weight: 1240 g
